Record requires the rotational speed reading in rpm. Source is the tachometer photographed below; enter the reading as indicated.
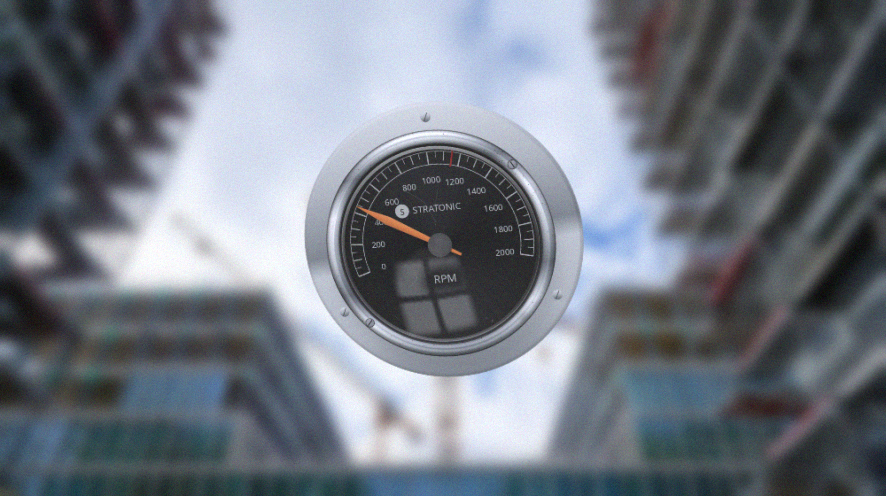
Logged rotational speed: 450 rpm
